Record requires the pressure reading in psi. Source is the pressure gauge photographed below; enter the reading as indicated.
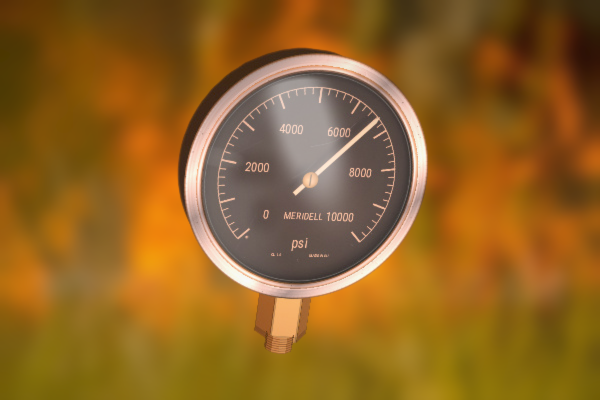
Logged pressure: 6600 psi
